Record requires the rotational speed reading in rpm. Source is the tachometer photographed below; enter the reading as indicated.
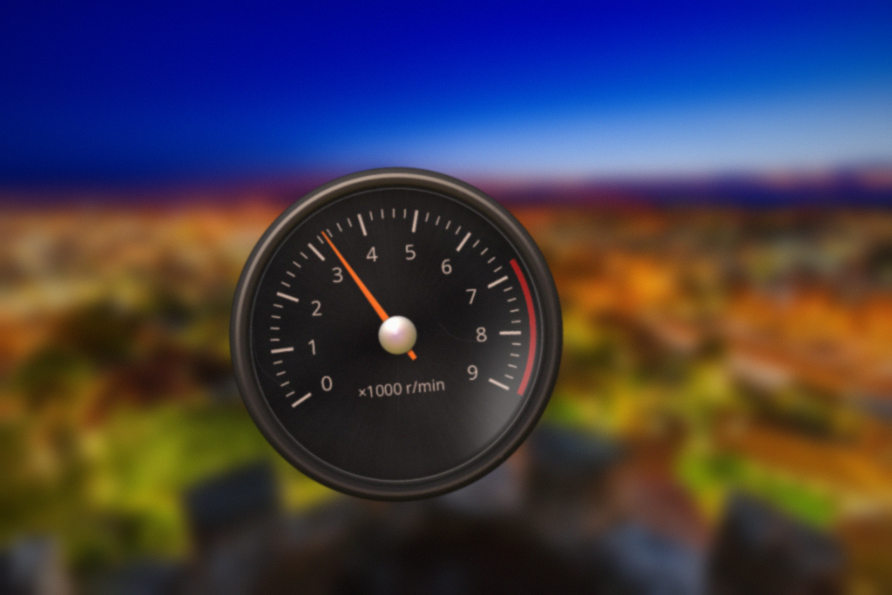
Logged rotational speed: 3300 rpm
